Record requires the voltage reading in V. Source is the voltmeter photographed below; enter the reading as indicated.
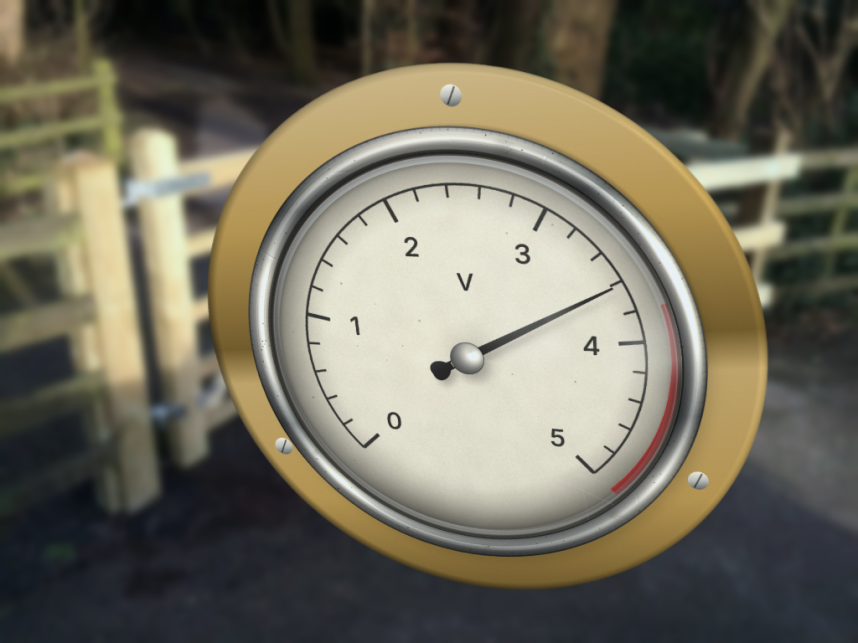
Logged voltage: 3.6 V
